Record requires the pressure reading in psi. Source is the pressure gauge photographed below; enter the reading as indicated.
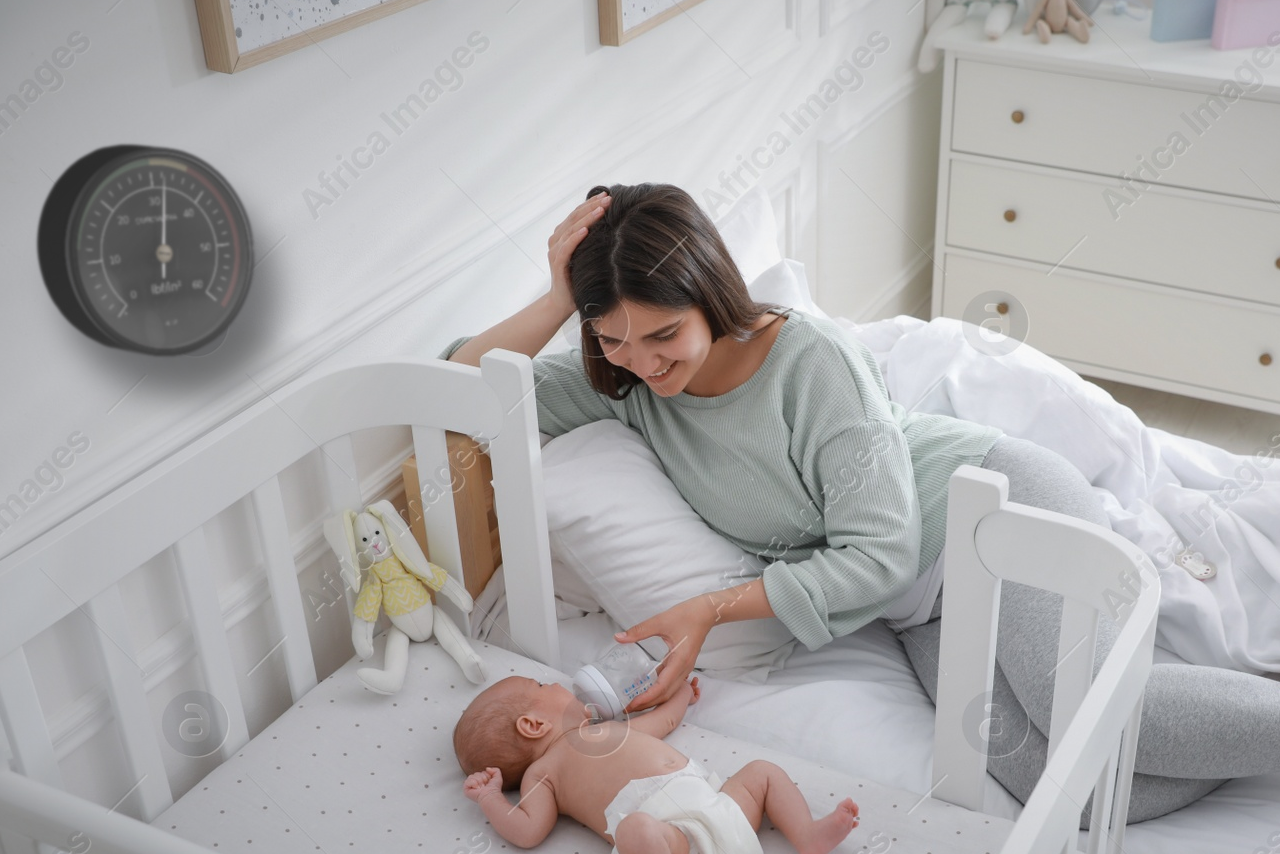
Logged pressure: 32 psi
